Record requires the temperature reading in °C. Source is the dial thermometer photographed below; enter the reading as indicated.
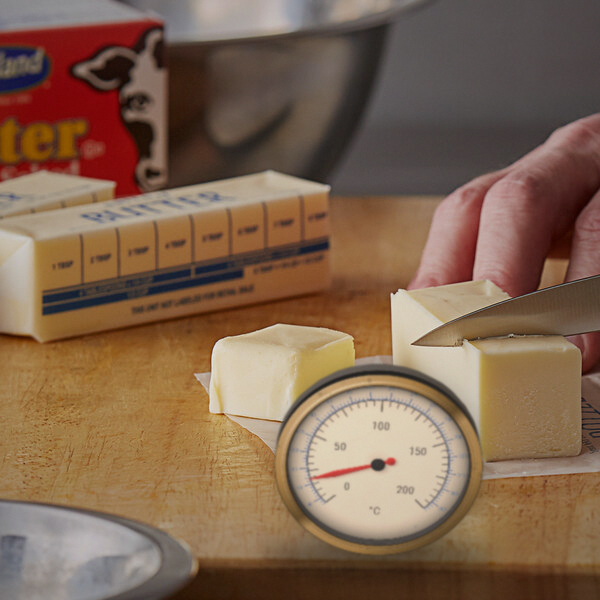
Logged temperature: 20 °C
